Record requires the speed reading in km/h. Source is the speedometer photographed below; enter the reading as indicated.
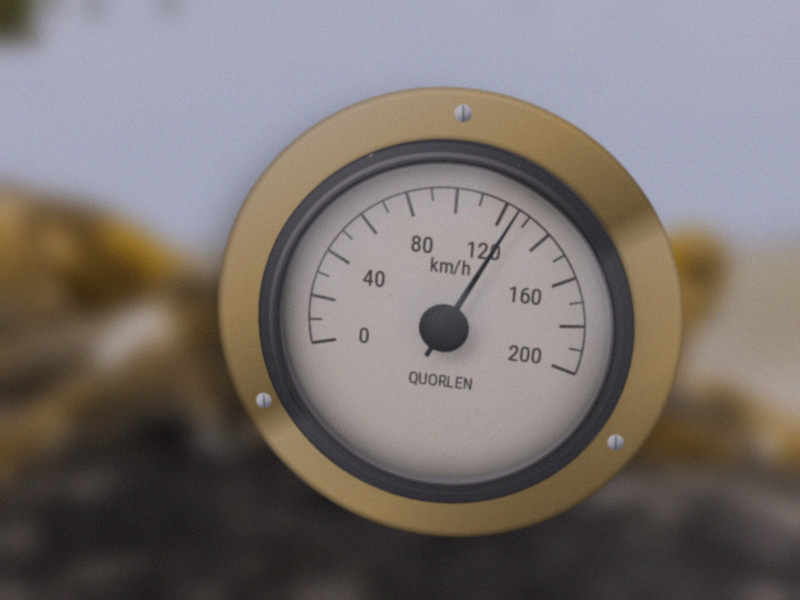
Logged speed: 125 km/h
